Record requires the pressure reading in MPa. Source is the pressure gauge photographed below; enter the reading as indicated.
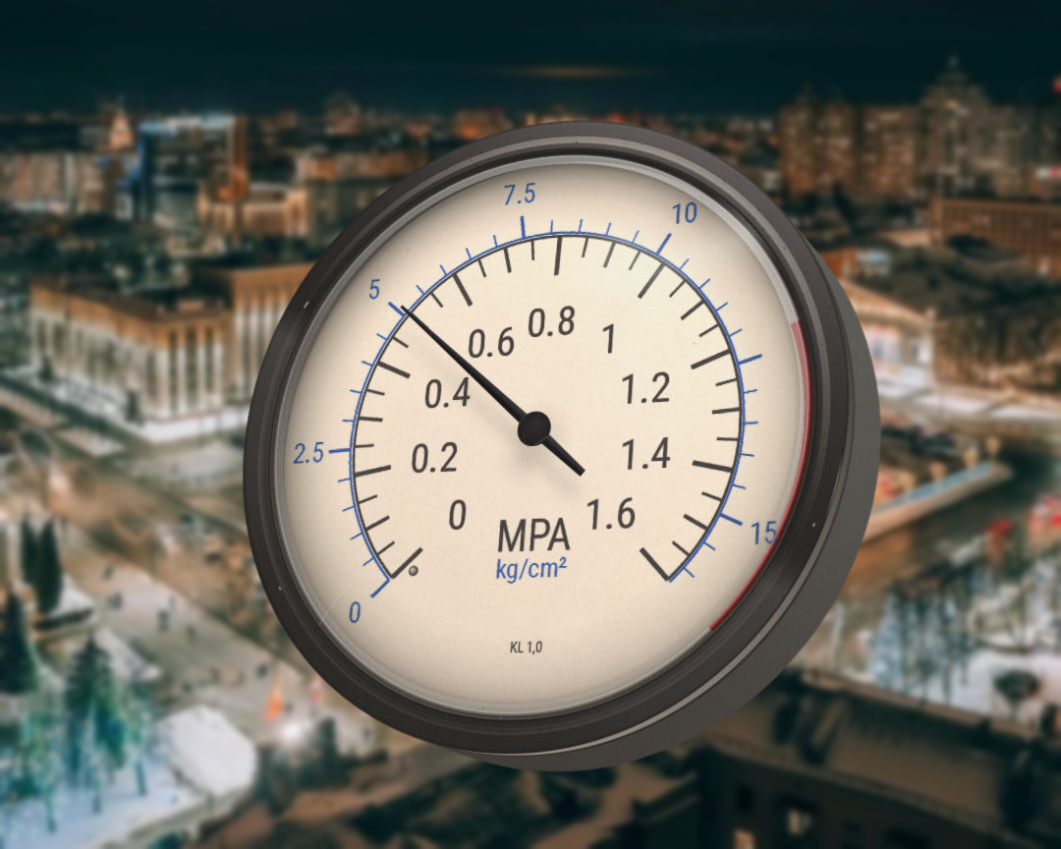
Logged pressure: 0.5 MPa
